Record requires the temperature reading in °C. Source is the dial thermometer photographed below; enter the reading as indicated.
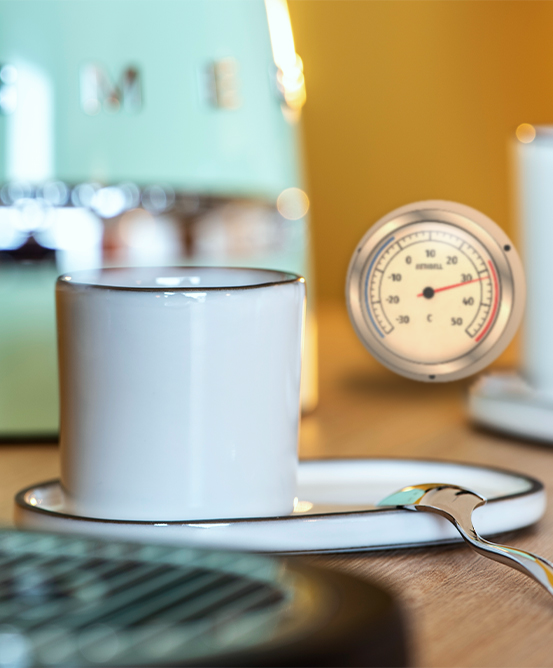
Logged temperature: 32 °C
